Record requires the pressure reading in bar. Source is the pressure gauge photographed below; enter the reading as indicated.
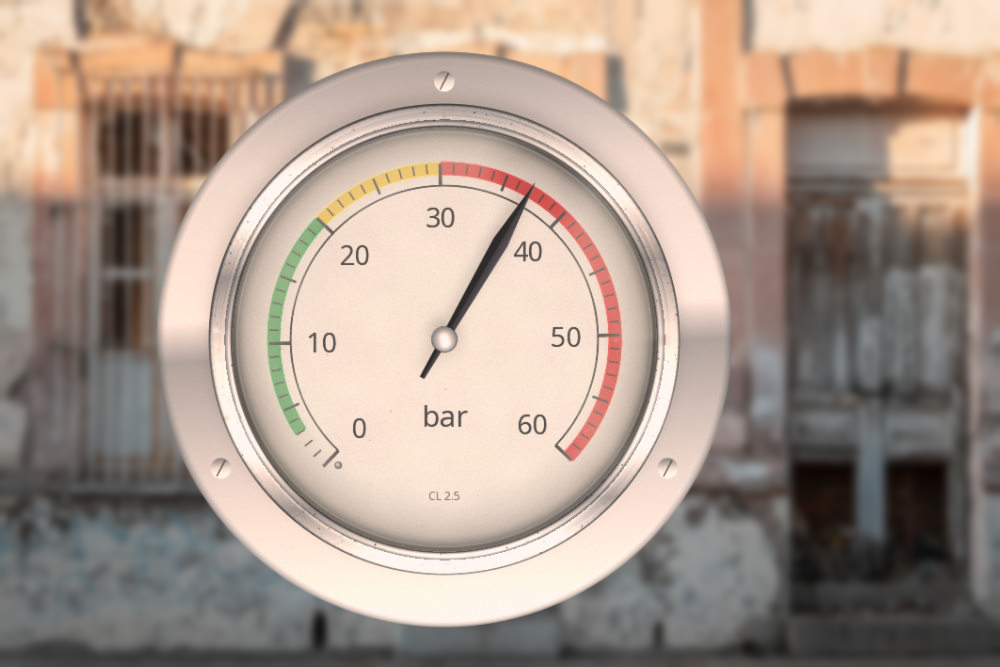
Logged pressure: 37 bar
